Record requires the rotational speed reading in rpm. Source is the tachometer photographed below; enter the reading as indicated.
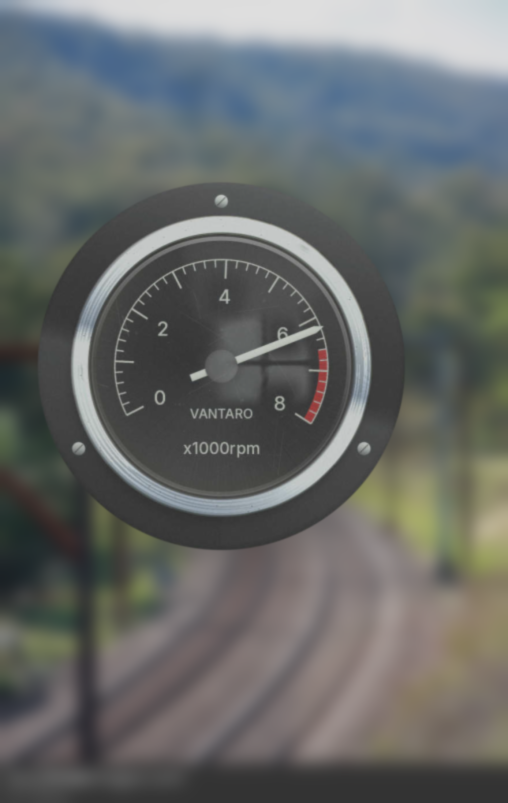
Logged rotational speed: 6200 rpm
